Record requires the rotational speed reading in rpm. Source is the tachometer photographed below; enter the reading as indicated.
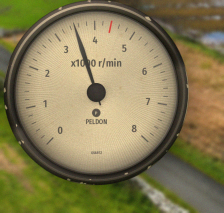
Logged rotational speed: 3500 rpm
